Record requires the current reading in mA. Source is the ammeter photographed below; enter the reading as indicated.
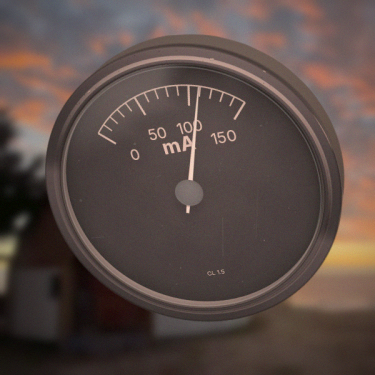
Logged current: 110 mA
